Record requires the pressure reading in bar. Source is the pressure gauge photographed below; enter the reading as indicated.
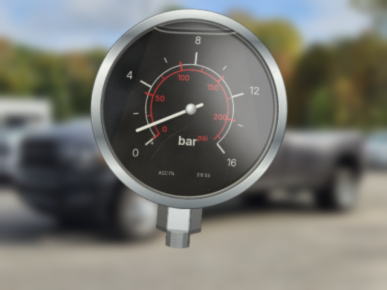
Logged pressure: 1 bar
